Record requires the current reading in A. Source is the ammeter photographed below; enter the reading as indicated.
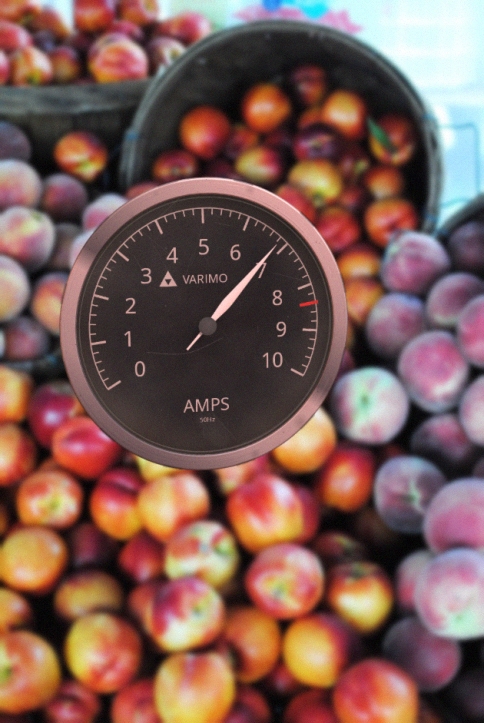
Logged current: 6.8 A
